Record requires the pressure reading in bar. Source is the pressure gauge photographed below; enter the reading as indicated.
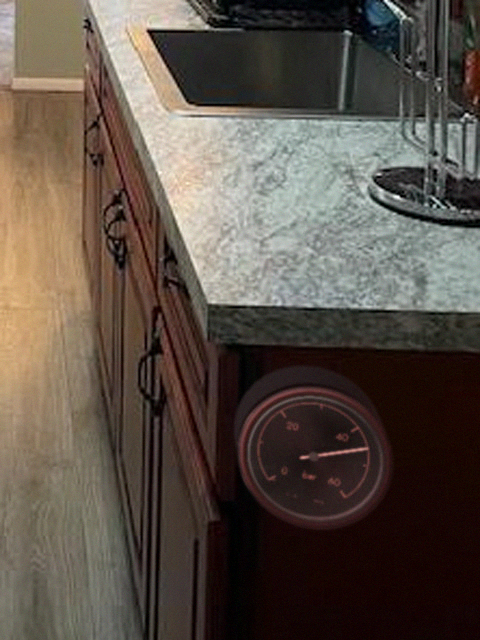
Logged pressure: 45 bar
